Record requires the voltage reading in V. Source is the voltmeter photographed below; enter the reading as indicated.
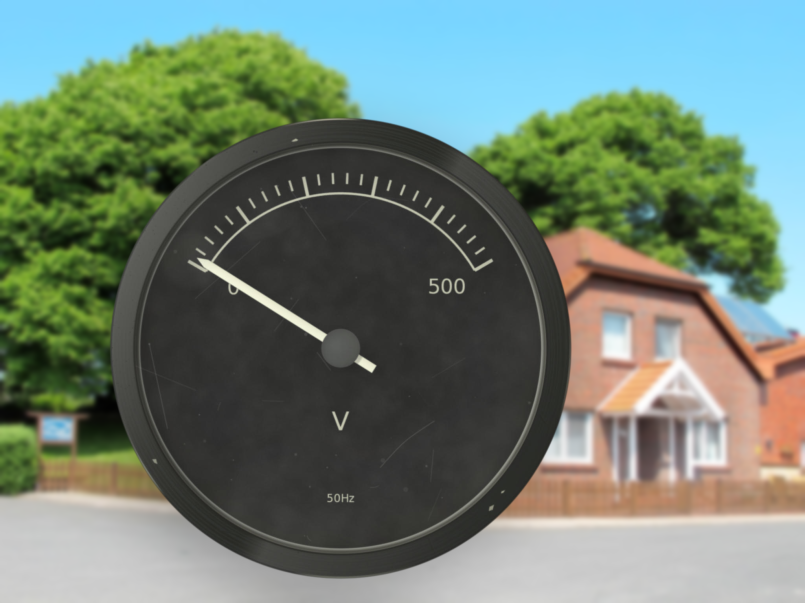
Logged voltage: 10 V
